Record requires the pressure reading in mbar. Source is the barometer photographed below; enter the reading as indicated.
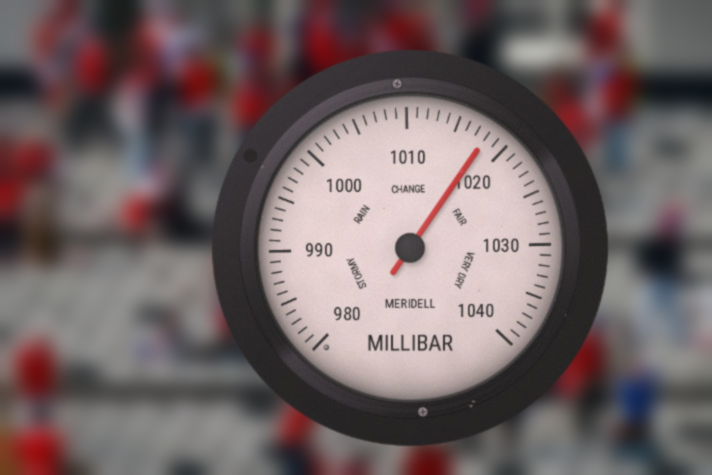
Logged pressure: 1018 mbar
